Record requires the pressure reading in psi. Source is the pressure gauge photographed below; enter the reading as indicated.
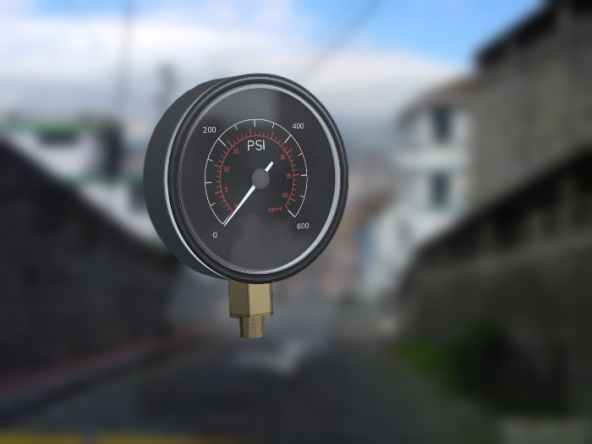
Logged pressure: 0 psi
